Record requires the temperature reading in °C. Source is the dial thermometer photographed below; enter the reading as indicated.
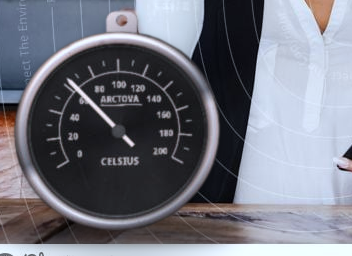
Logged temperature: 65 °C
